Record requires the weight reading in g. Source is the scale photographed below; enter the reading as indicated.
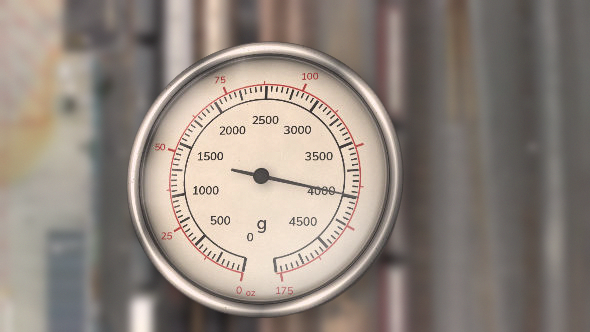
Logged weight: 4000 g
